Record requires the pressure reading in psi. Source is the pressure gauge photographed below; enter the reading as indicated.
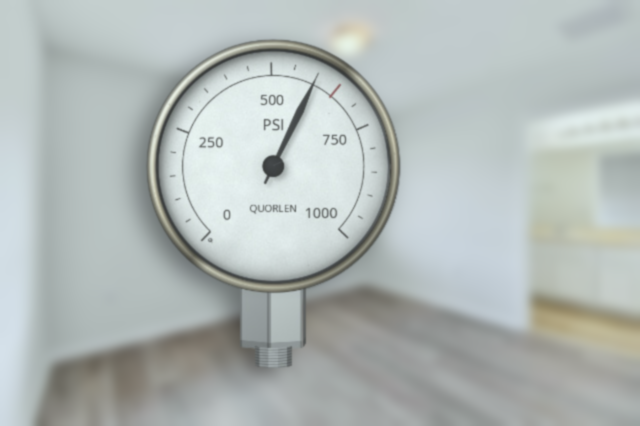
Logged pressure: 600 psi
